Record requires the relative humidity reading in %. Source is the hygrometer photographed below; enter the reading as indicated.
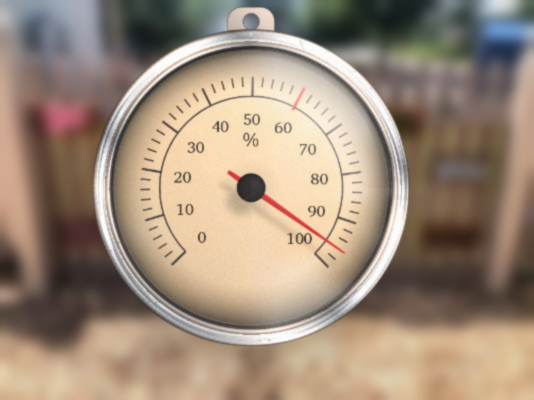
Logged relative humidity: 96 %
